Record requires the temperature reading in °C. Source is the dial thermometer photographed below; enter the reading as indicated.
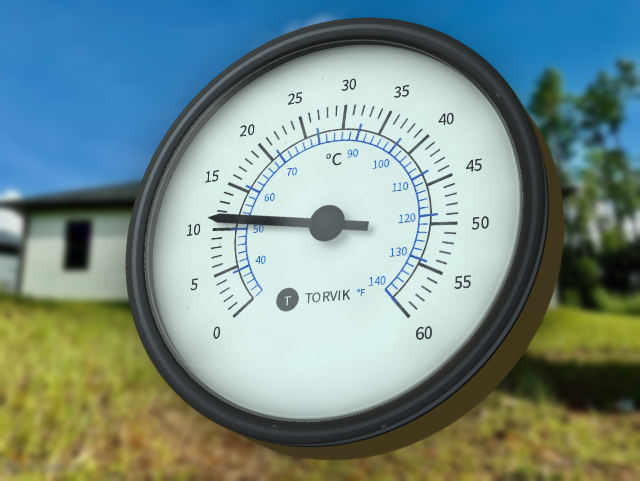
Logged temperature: 11 °C
